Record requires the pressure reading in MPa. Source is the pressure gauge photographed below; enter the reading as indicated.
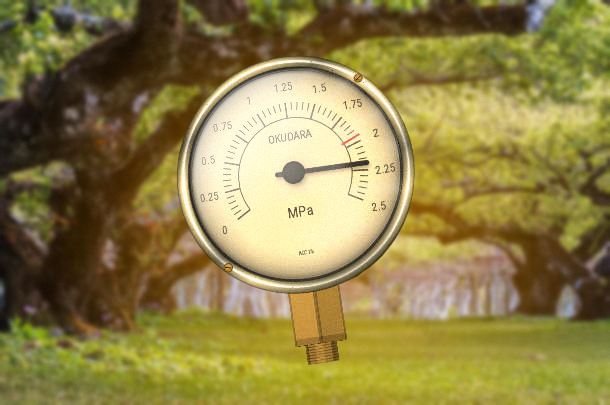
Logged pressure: 2.2 MPa
